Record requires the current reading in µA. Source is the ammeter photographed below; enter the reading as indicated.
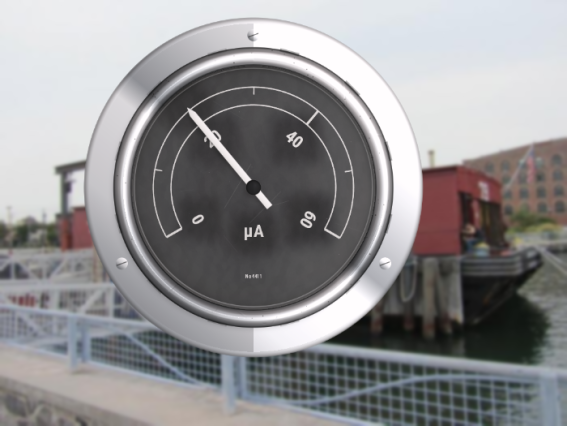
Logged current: 20 µA
